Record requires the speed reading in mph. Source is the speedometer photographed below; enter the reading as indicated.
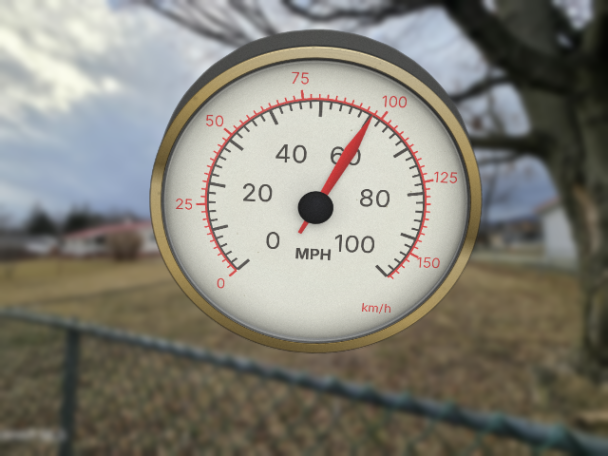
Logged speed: 60 mph
